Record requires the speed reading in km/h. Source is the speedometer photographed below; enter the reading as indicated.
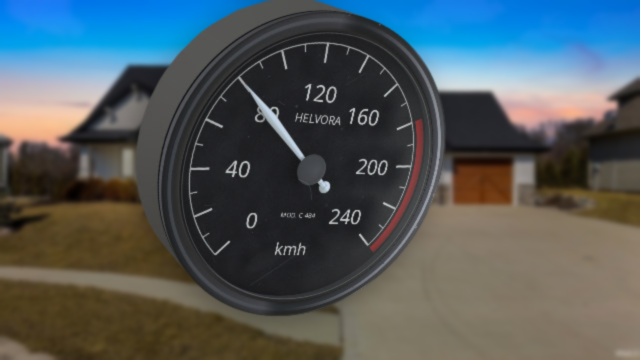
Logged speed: 80 km/h
